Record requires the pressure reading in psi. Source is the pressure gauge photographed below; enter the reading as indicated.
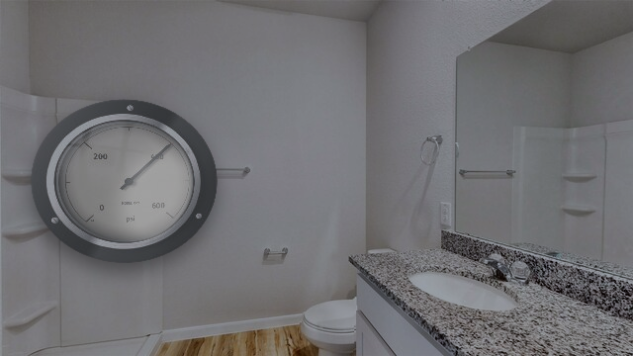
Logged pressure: 400 psi
